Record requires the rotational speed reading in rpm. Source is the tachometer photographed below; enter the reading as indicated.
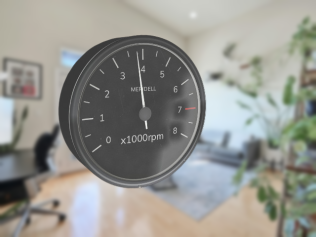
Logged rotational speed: 3750 rpm
